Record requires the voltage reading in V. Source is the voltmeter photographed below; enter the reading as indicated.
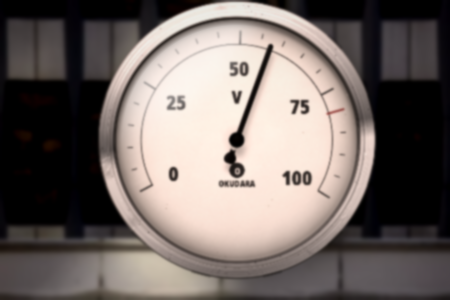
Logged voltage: 57.5 V
